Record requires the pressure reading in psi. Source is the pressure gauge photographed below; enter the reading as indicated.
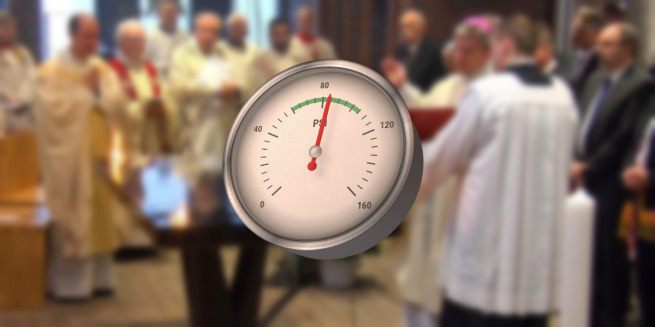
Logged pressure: 85 psi
